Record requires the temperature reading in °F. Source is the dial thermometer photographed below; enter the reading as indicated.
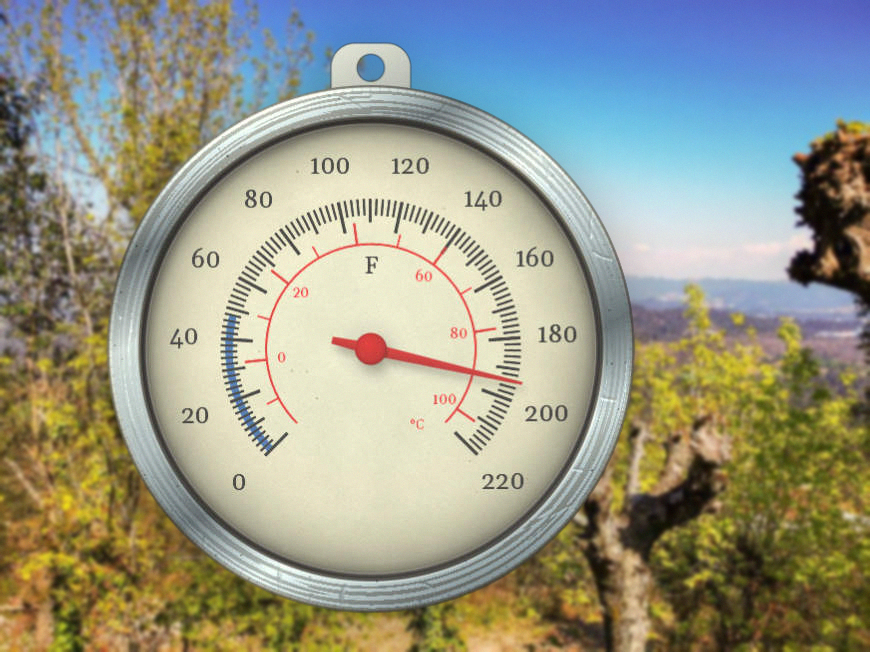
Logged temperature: 194 °F
